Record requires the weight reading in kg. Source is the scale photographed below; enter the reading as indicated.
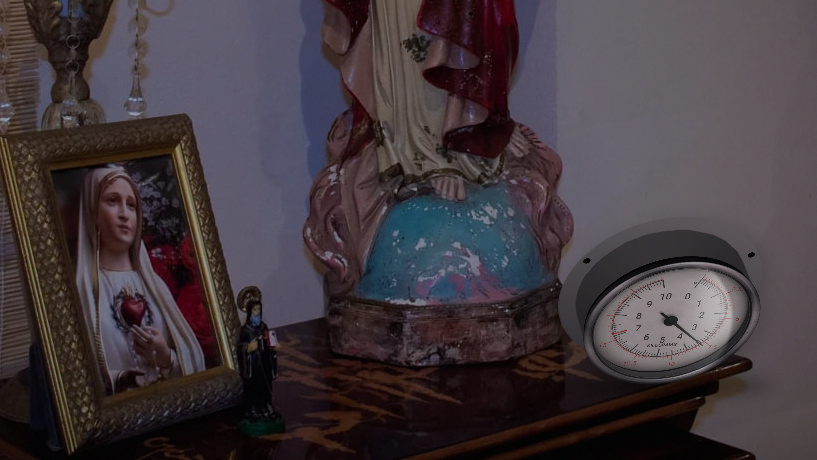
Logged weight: 3.5 kg
